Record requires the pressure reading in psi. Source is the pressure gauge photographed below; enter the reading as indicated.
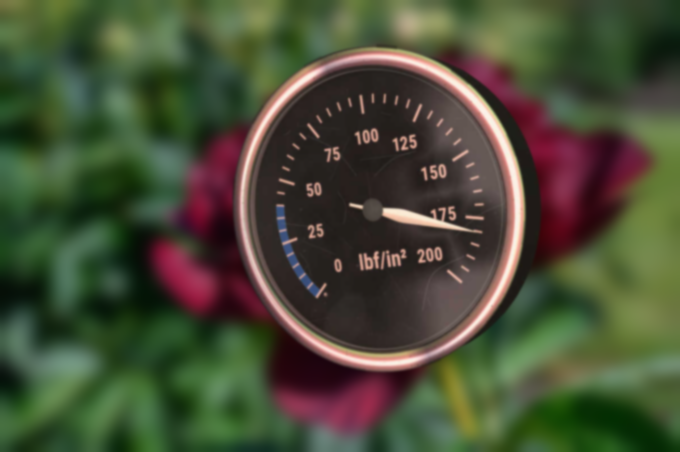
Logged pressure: 180 psi
